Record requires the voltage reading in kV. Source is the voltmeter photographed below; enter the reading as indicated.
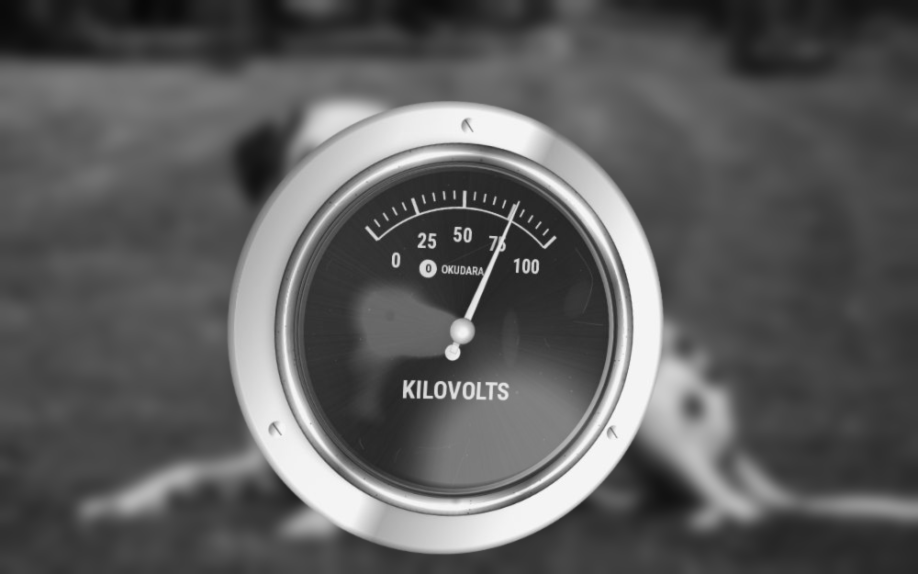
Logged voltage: 75 kV
